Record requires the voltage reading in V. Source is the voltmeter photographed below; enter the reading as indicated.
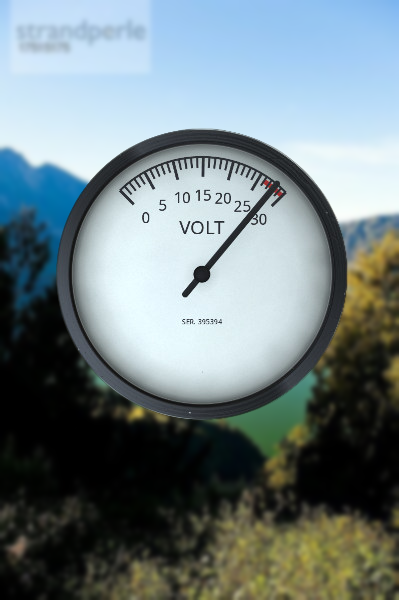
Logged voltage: 28 V
